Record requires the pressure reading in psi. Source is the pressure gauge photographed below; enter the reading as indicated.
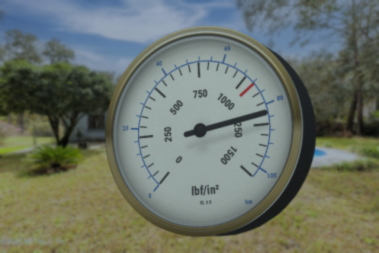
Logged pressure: 1200 psi
